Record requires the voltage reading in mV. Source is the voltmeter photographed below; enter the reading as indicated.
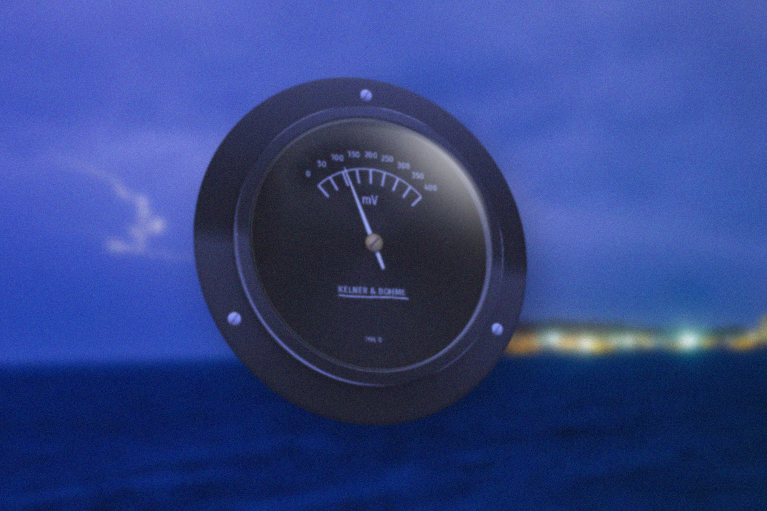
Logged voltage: 100 mV
